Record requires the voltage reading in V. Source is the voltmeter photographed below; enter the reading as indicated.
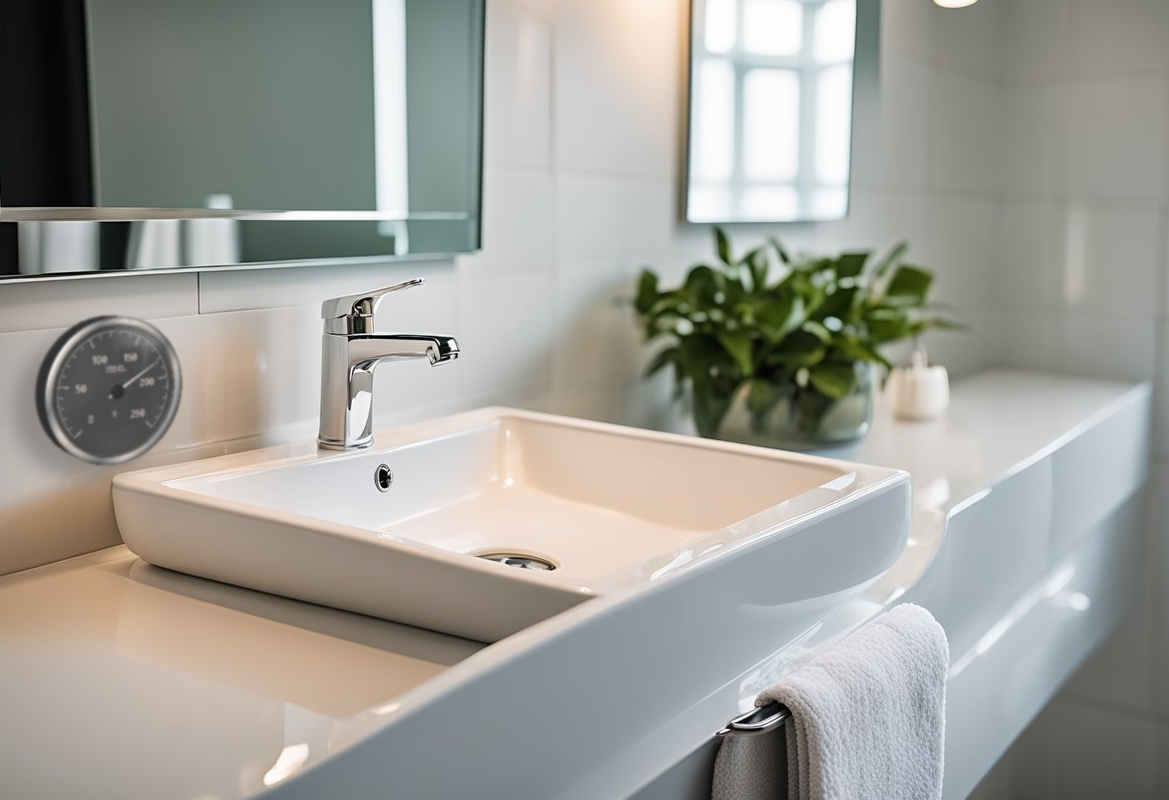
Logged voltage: 180 V
